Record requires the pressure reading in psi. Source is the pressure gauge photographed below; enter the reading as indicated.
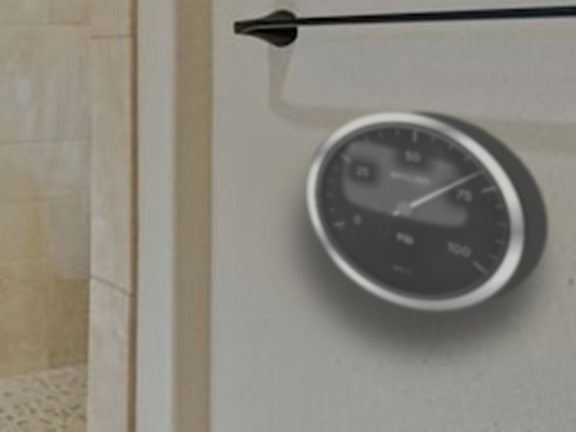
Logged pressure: 70 psi
